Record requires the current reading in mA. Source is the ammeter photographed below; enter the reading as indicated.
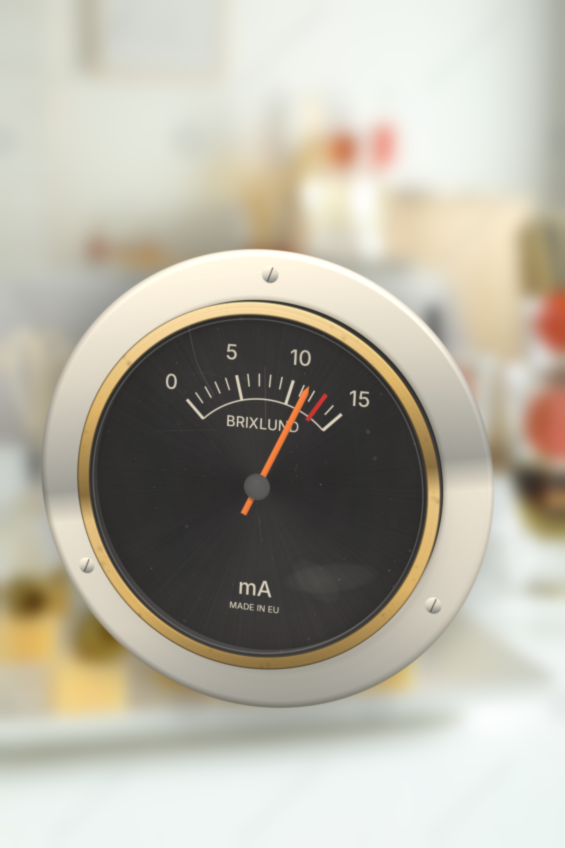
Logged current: 11.5 mA
